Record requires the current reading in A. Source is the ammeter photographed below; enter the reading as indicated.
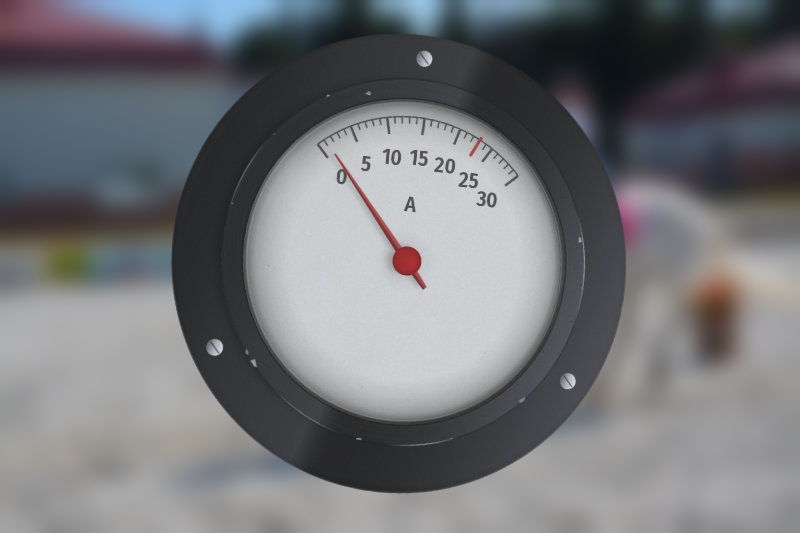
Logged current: 1 A
